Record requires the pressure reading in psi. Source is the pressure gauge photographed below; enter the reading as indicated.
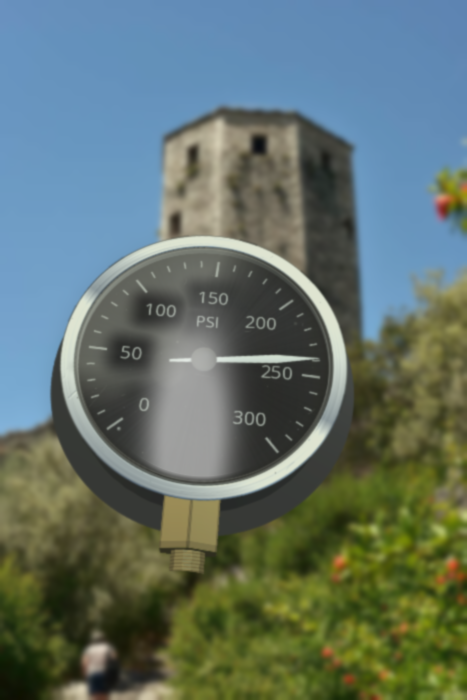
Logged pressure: 240 psi
